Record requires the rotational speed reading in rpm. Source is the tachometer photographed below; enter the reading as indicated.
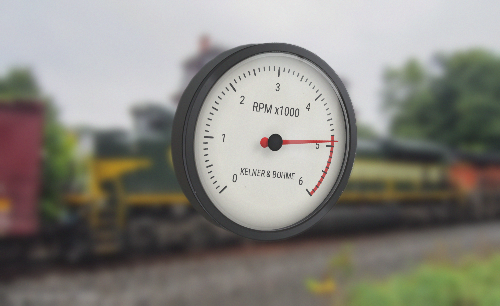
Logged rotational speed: 4900 rpm
